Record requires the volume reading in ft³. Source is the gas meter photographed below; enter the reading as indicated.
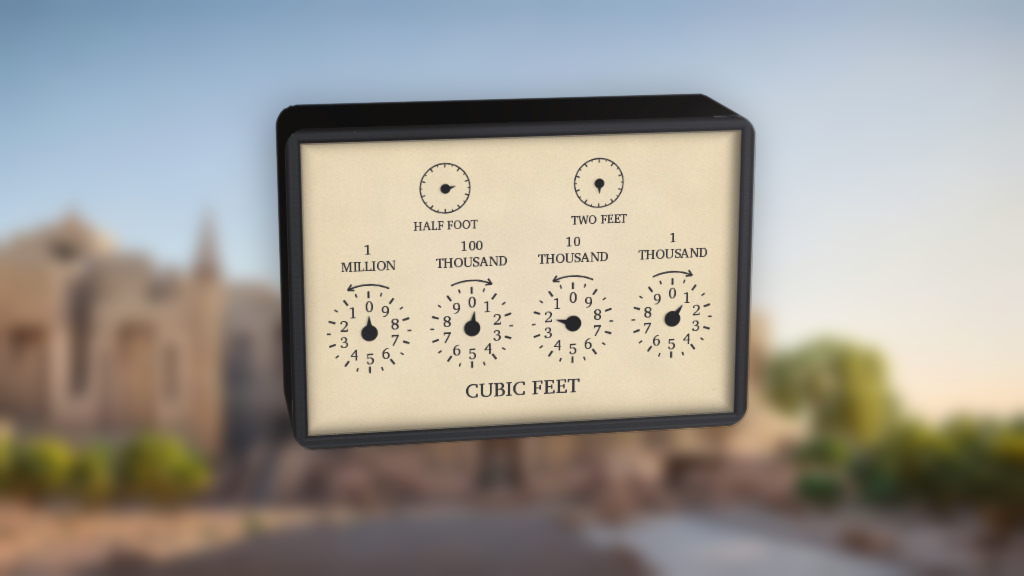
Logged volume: 2100 ft³
